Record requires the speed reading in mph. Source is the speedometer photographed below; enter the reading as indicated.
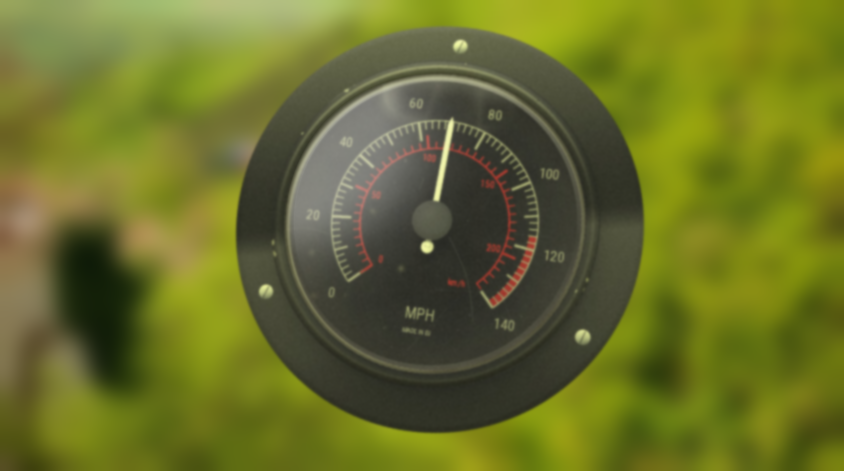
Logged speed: 70 mph
